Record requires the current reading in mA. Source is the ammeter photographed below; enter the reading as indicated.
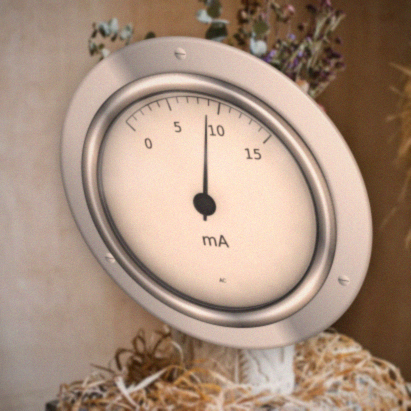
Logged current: 9 mA
